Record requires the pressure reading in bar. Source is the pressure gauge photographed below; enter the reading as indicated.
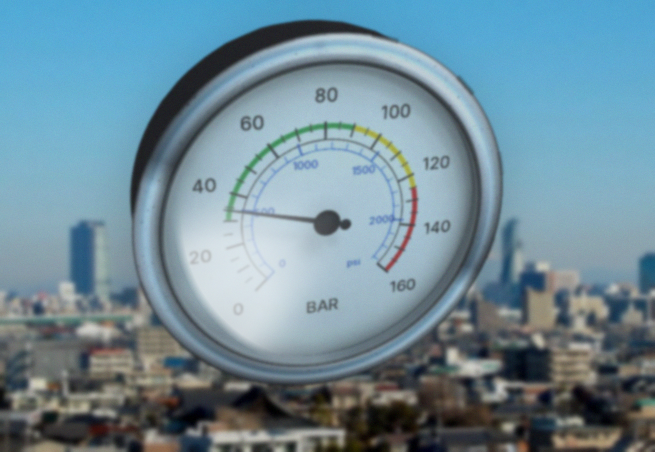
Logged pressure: 35 bar
